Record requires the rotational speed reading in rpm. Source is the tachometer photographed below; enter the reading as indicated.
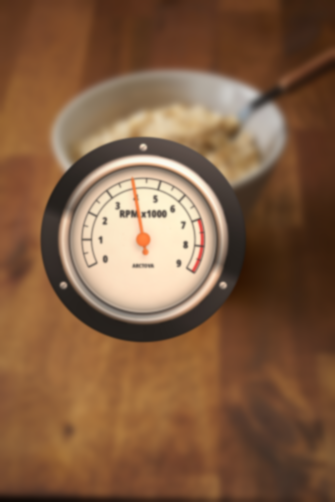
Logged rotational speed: 4000 rpm
